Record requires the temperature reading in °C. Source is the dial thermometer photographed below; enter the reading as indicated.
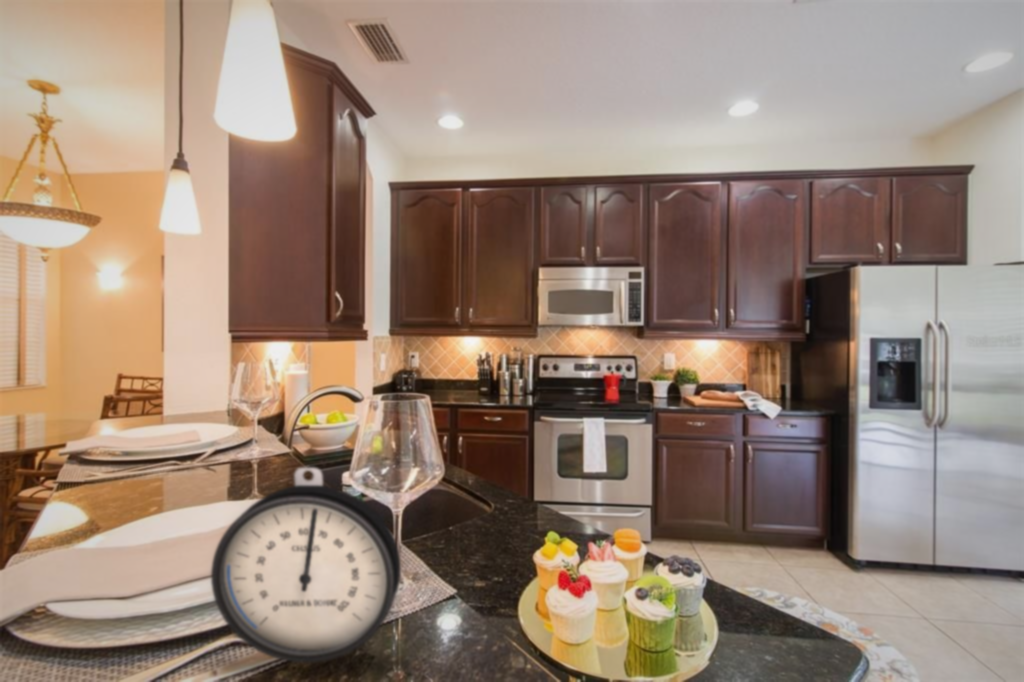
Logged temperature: 65 °C
